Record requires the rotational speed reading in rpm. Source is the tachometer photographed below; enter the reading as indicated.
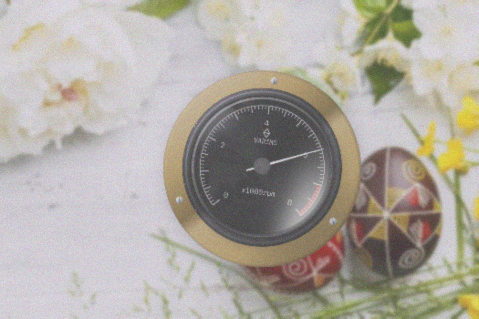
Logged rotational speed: 6000 rpm
